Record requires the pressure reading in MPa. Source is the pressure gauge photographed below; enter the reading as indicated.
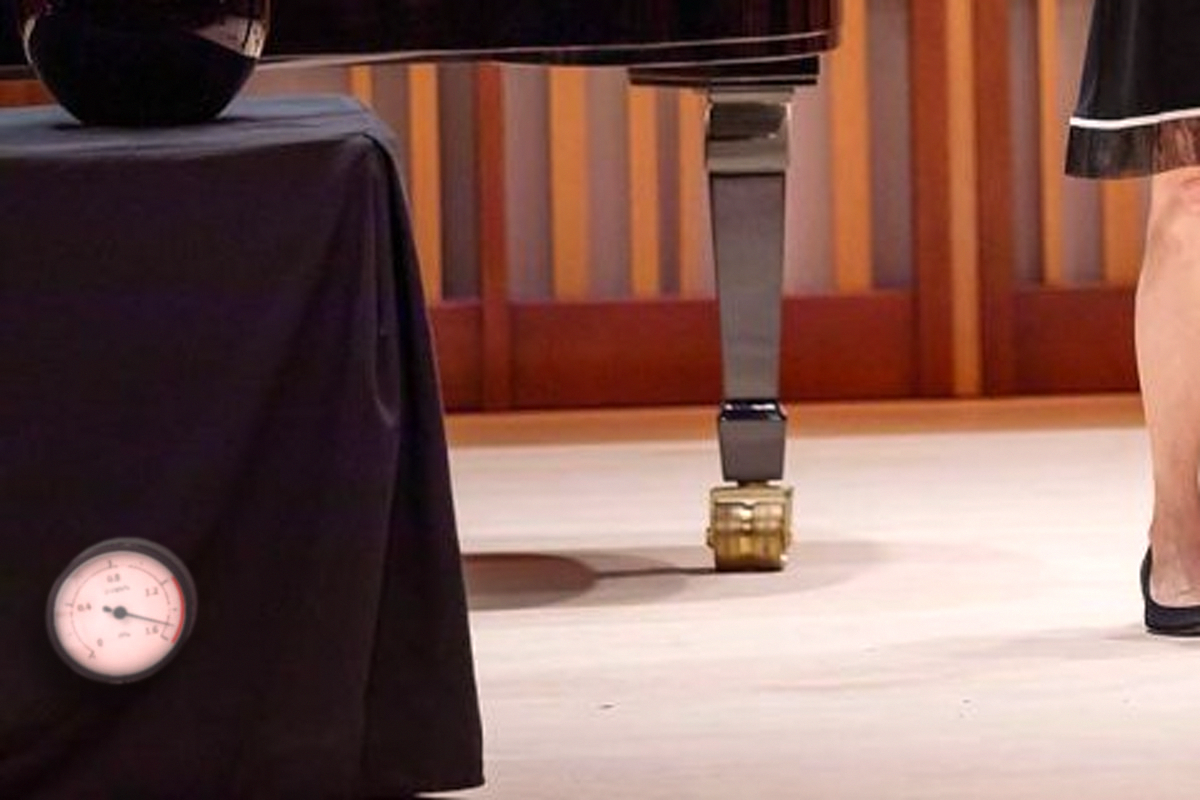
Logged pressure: 1.5 MPa
